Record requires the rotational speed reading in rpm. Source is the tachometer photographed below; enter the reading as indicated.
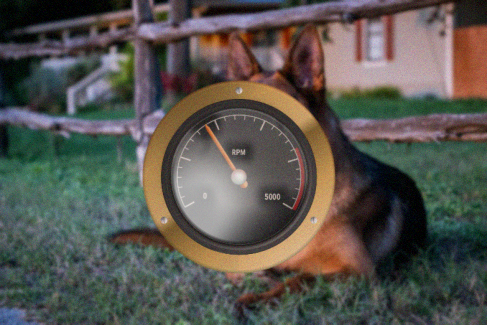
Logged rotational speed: 1800 rpm
